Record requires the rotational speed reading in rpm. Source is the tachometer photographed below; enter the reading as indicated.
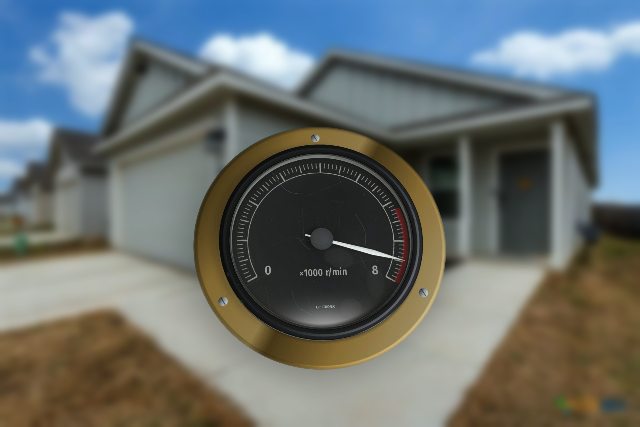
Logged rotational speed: 7500 rpm
